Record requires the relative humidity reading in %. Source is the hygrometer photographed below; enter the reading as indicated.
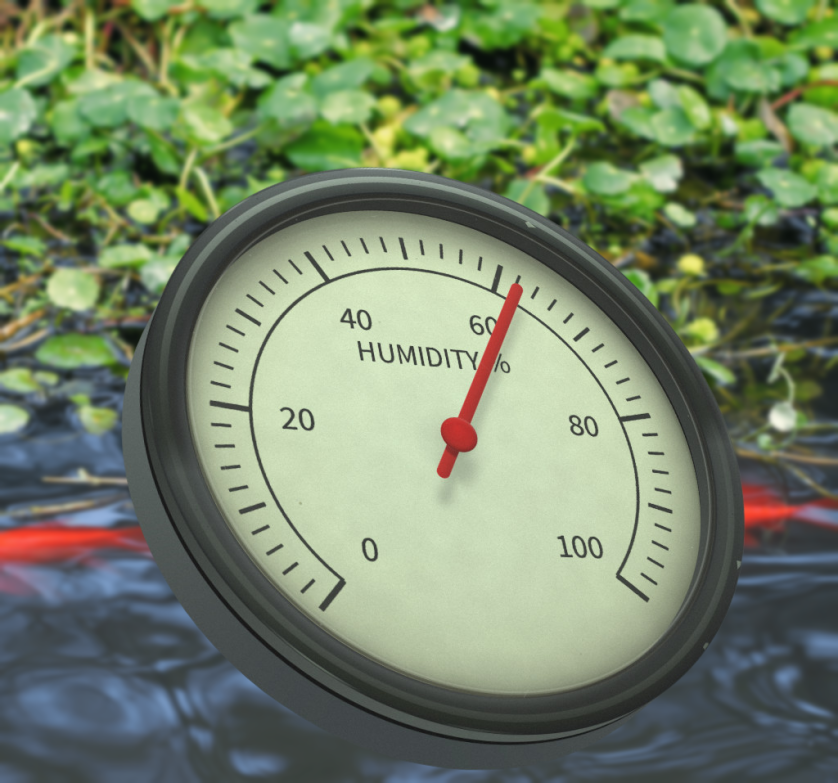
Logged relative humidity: 62 %
